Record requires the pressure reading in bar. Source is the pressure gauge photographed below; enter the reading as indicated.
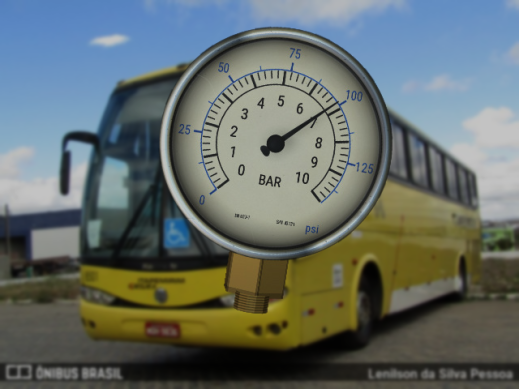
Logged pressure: 6.8 bar
